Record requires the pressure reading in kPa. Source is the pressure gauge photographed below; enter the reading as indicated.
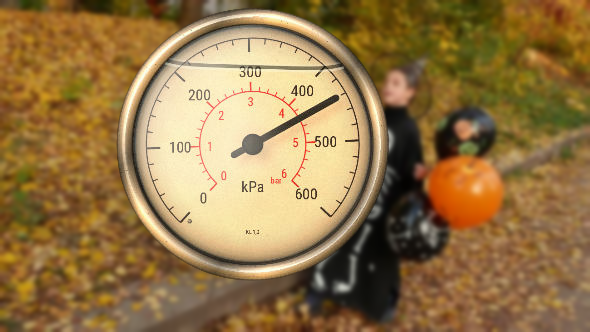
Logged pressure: 440 kPa
